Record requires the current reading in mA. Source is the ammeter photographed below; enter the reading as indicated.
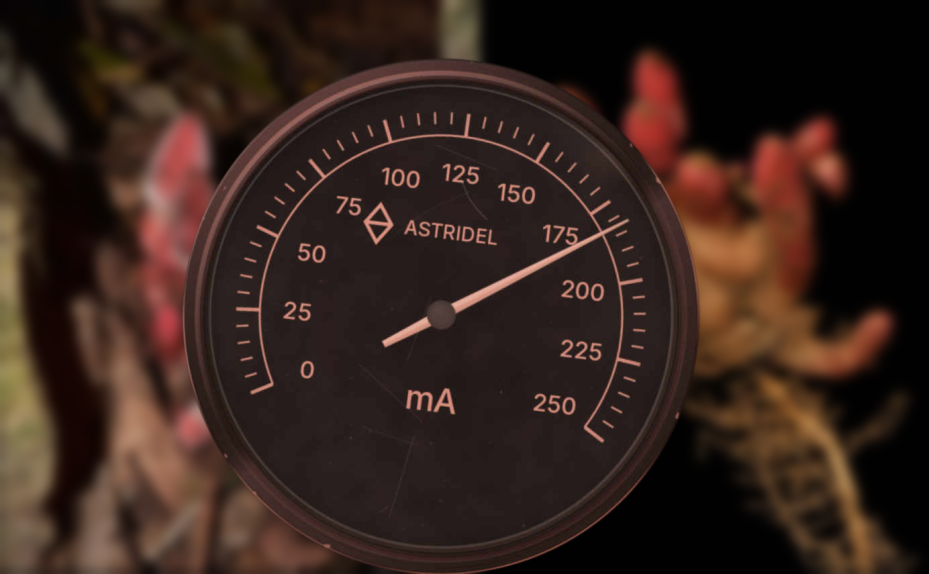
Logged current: 182.5 mA
